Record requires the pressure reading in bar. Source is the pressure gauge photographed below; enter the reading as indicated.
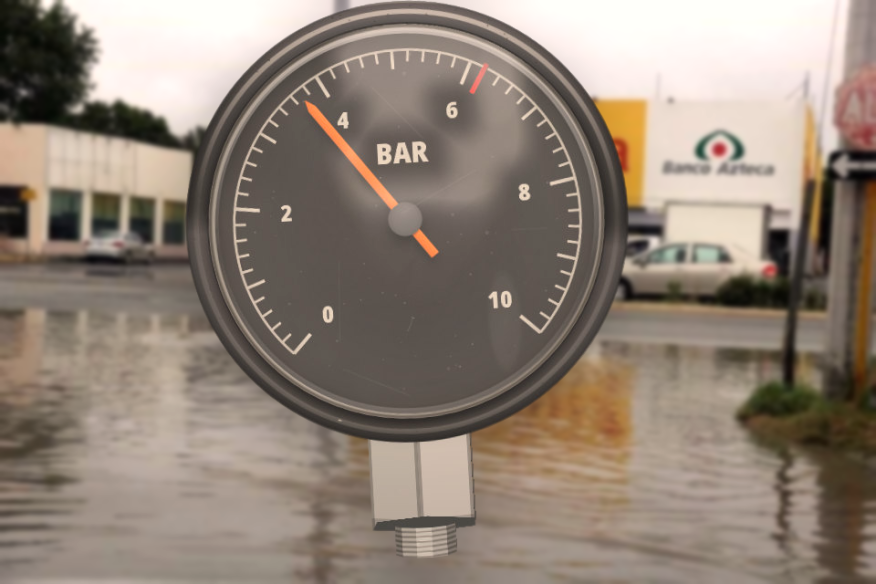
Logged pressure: 3.7 bar
